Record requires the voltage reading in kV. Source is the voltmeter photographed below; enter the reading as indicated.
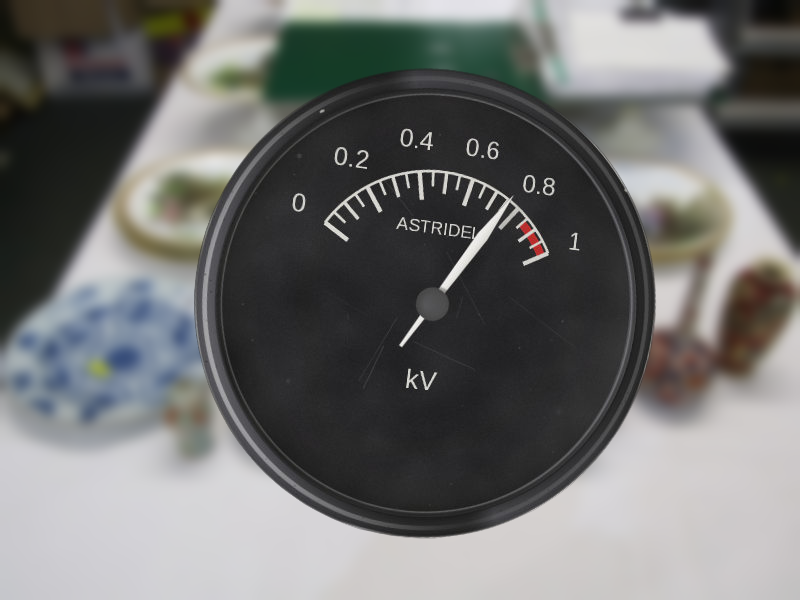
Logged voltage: 0.75 kV
